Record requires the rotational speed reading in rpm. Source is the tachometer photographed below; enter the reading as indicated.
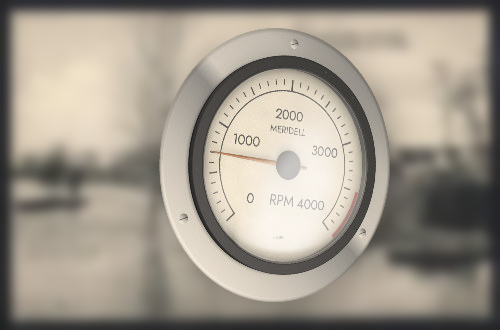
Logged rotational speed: 700 rpm
